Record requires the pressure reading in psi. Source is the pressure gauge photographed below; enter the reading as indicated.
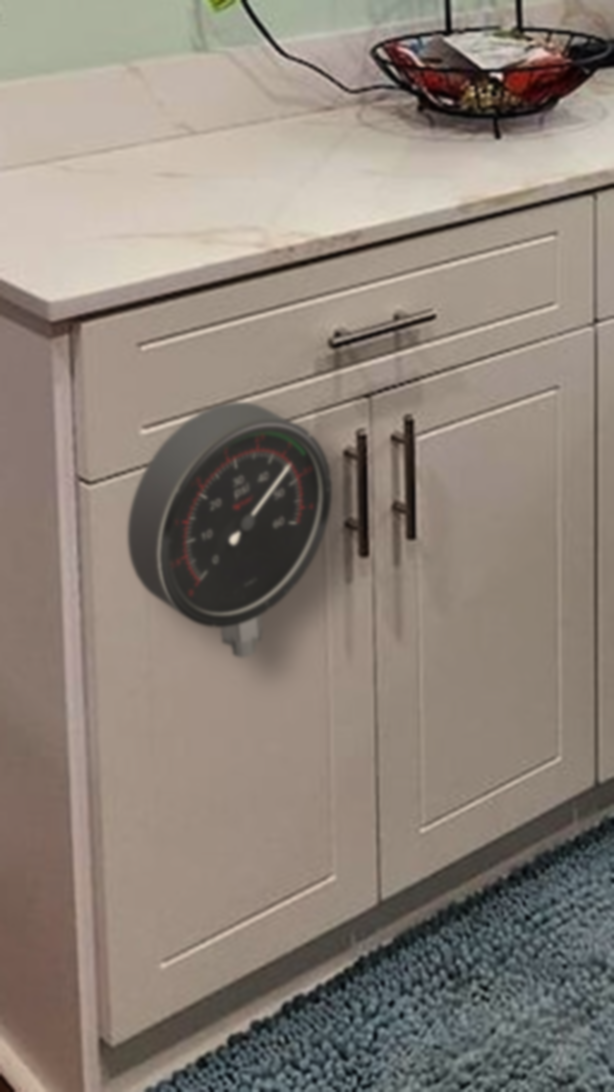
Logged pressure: 45 psi
